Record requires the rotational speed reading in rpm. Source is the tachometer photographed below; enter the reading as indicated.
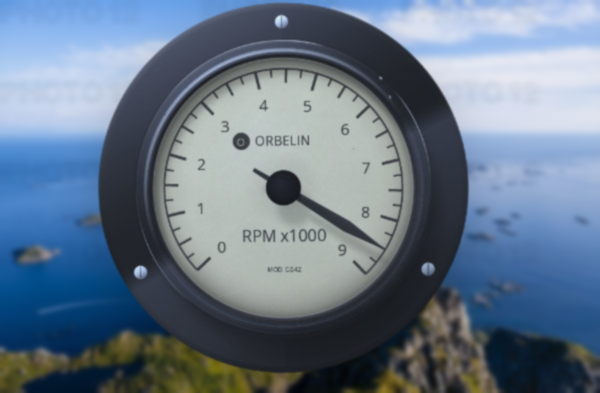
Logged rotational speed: 8500 rpm
